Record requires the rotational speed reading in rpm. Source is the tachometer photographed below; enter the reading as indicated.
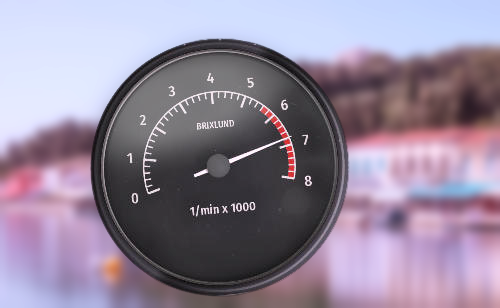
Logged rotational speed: 6800 rpm
